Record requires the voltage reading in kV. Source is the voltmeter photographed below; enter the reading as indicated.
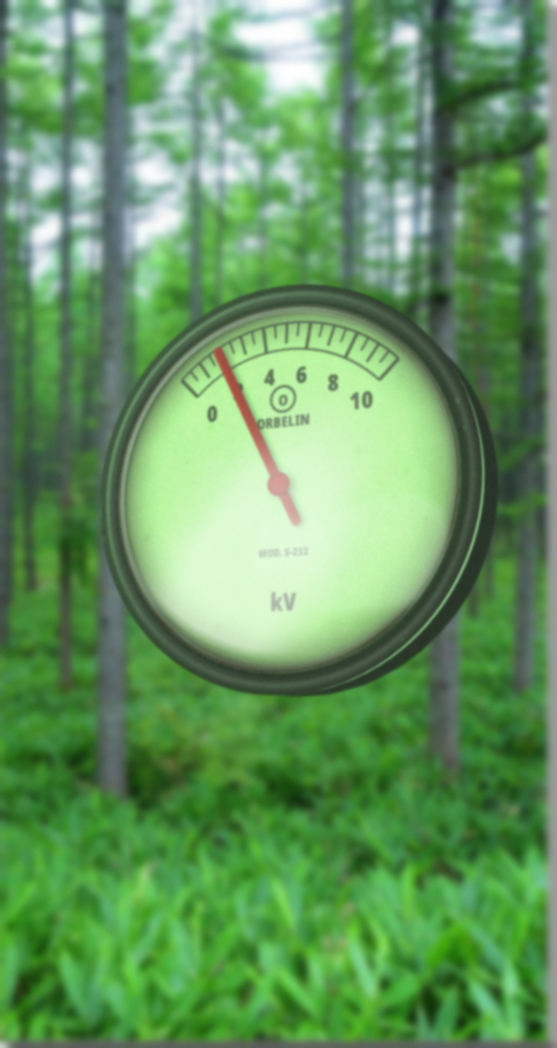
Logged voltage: 2 kV
